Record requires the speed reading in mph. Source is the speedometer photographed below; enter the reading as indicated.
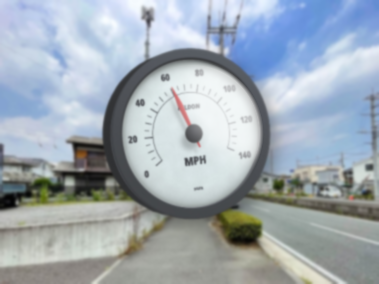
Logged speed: 60 mph
